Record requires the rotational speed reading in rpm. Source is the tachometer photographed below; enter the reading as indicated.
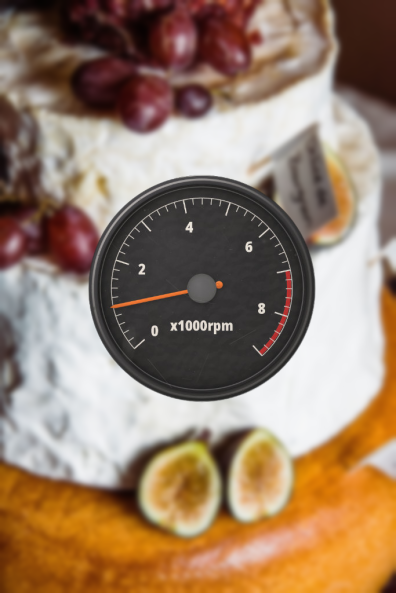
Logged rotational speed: 1000 rpm
